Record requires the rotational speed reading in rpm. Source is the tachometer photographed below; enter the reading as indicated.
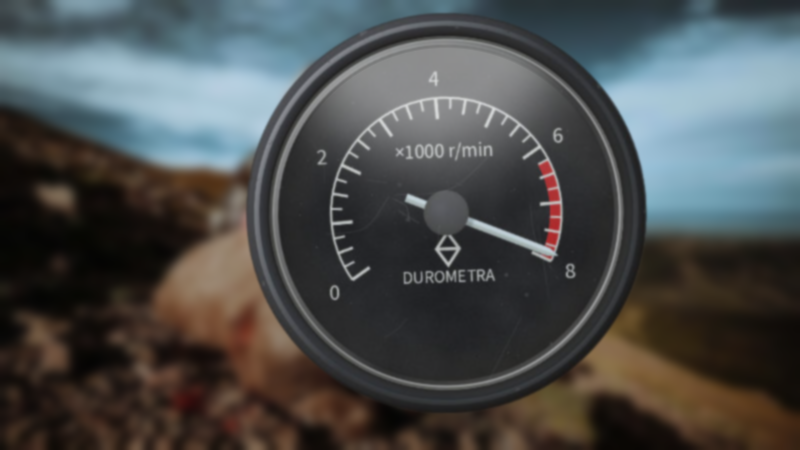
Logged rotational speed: 7875 rpm
